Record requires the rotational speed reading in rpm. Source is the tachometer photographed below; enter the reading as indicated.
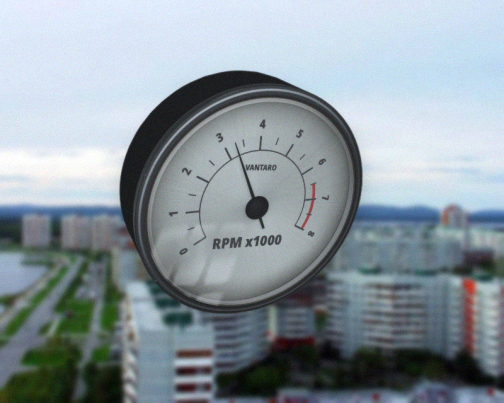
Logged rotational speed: 3250 rpm
